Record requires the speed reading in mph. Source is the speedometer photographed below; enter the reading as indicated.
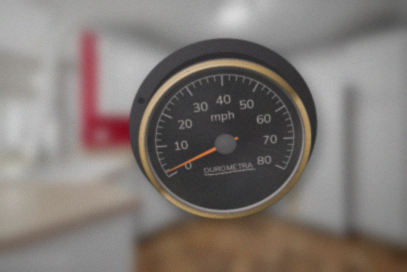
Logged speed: 2 mph
